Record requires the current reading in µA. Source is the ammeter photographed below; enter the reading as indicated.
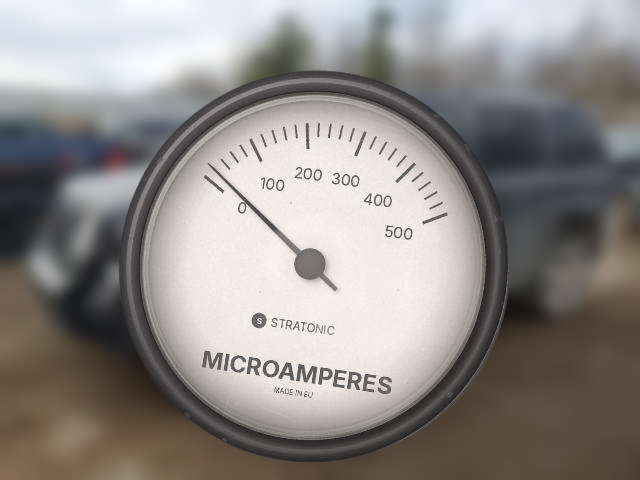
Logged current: 20 µA
